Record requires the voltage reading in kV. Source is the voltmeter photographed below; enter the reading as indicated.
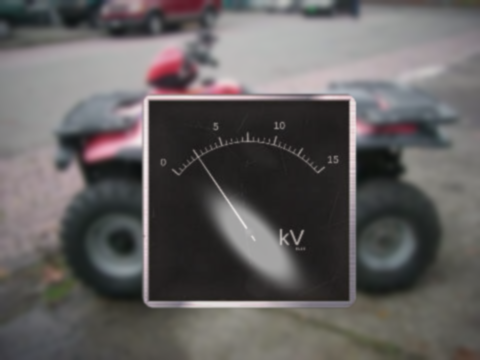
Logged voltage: 2.5 kV
